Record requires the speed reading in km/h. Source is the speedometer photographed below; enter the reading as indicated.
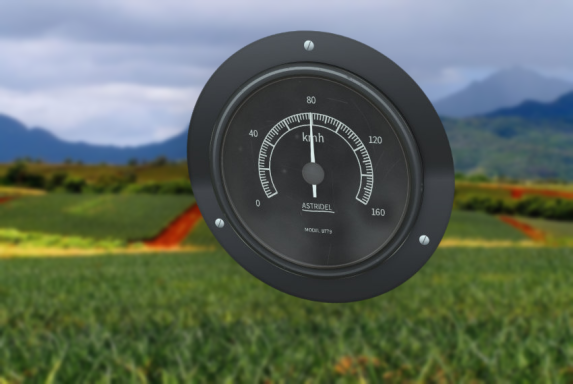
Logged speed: 80 km/h
